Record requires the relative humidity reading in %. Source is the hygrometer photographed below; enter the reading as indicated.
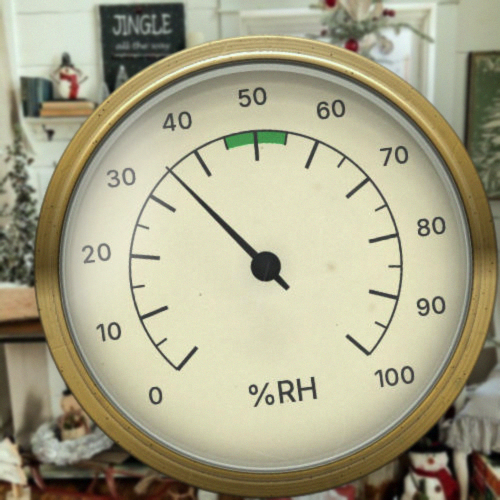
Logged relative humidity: 35 %
